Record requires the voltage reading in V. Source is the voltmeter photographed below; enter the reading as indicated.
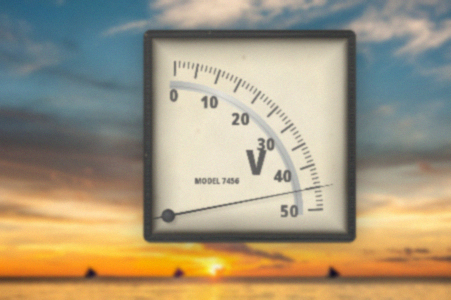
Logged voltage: 45 V
